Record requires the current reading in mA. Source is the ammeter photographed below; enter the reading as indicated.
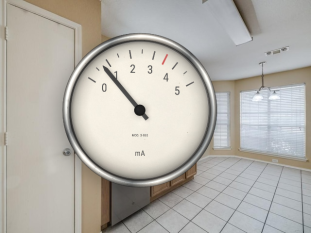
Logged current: 0.75 mA
